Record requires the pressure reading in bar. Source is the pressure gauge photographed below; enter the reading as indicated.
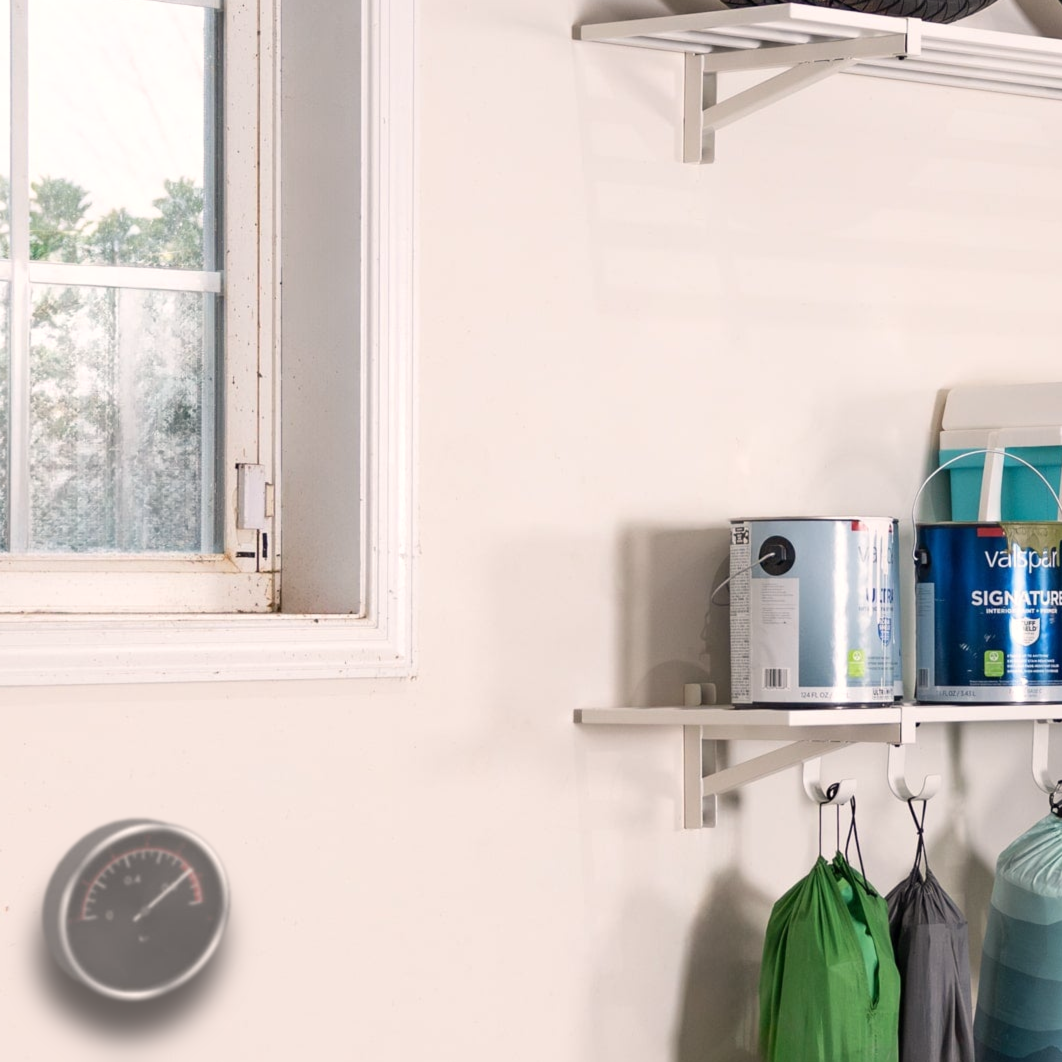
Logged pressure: 0.8 bar
